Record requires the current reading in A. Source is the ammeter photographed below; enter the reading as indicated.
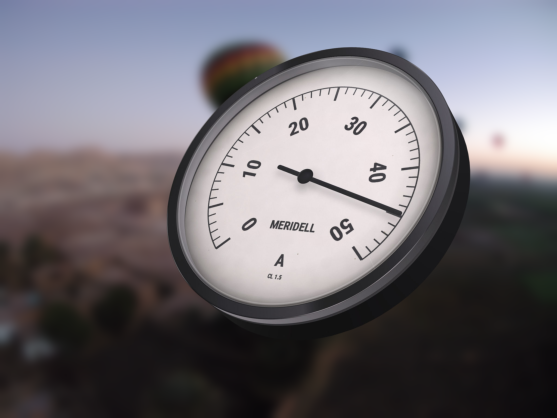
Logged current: 45 A
